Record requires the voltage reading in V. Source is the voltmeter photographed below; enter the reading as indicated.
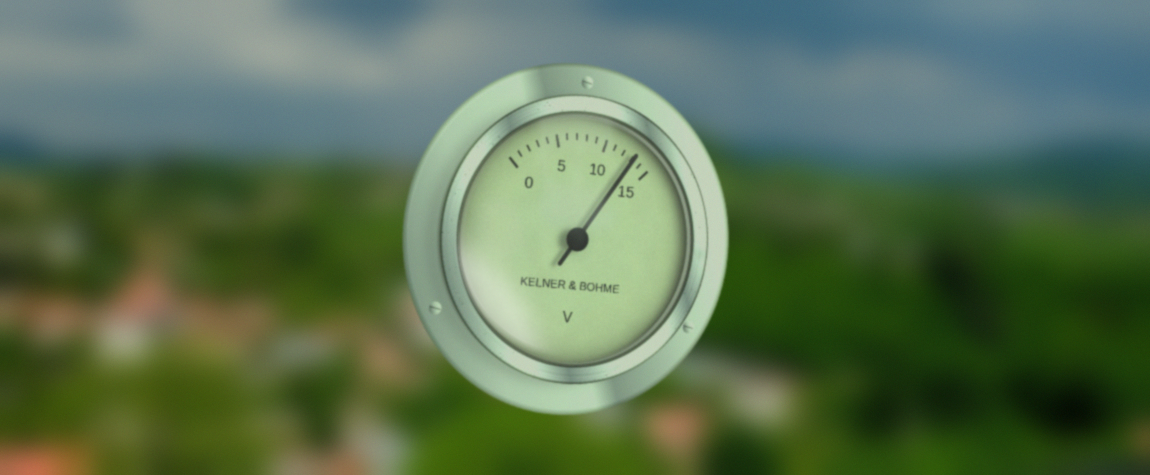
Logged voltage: 13 V
